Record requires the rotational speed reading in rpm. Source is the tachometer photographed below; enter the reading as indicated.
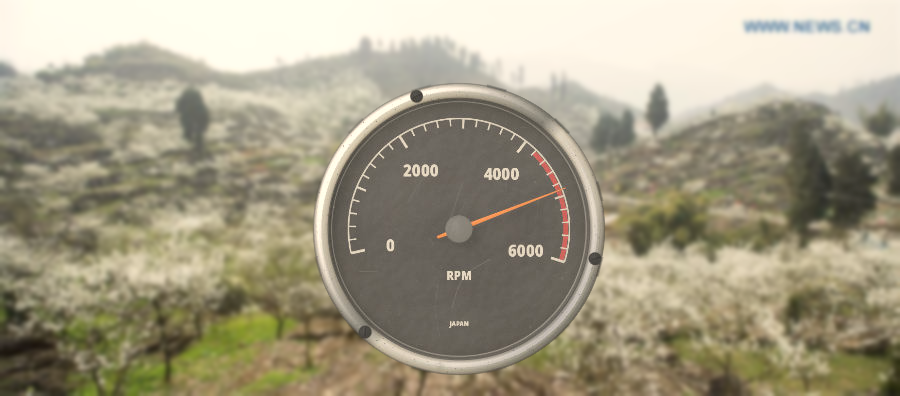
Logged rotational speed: 4900 rpm
